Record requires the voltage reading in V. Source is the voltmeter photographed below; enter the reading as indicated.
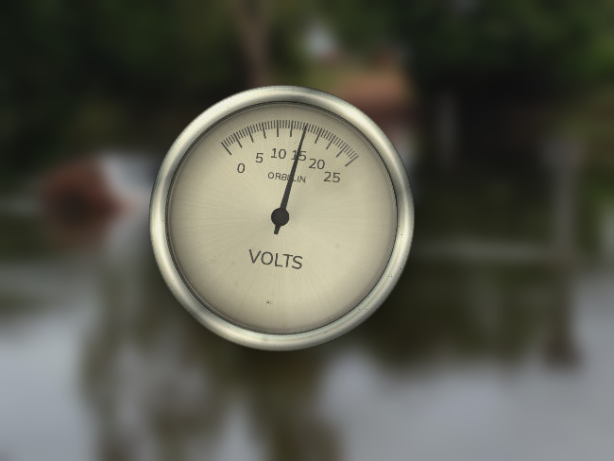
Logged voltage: 15 V
